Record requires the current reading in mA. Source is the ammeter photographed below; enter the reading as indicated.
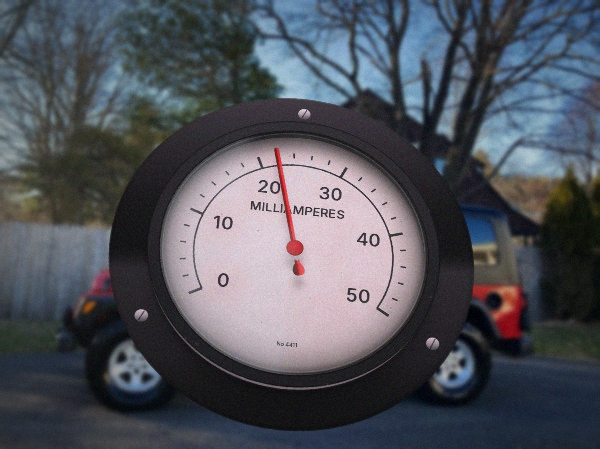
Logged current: 22 mA
